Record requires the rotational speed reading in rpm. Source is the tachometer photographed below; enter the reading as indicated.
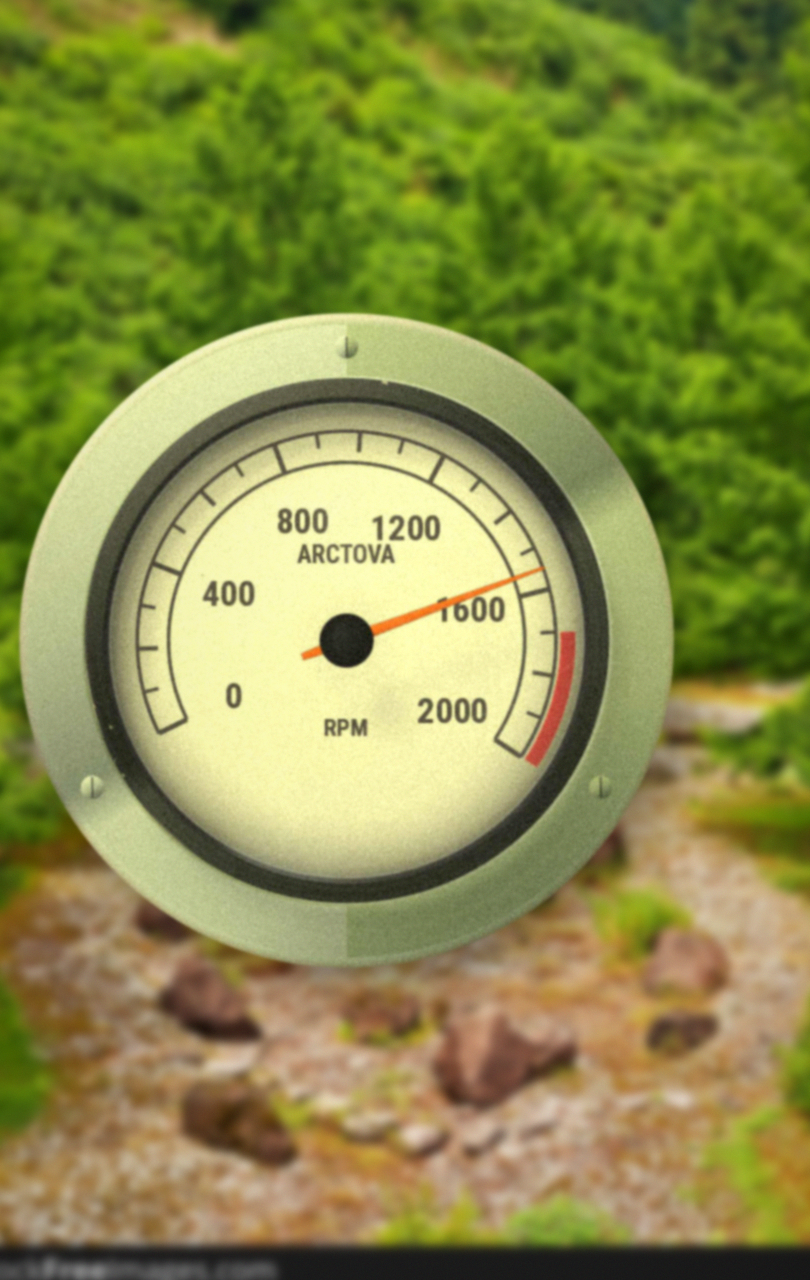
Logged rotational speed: 1550 rpm
